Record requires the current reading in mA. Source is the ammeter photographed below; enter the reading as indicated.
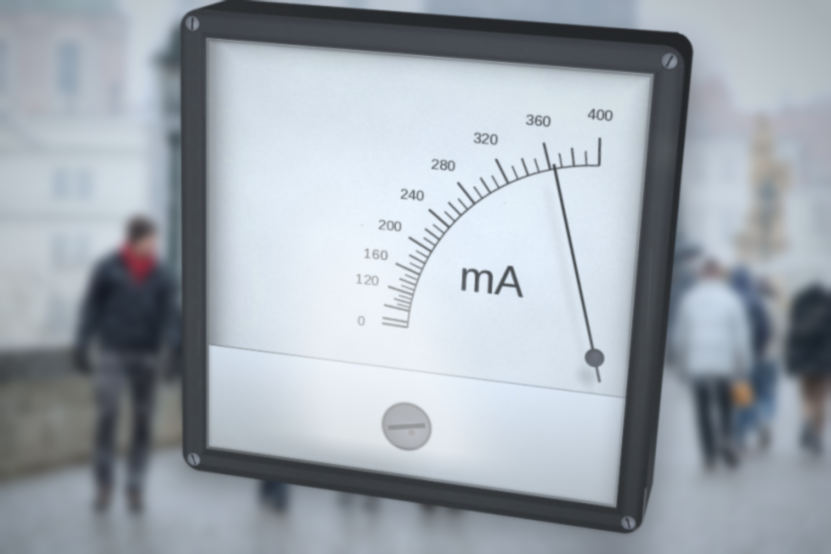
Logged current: 365 mA
